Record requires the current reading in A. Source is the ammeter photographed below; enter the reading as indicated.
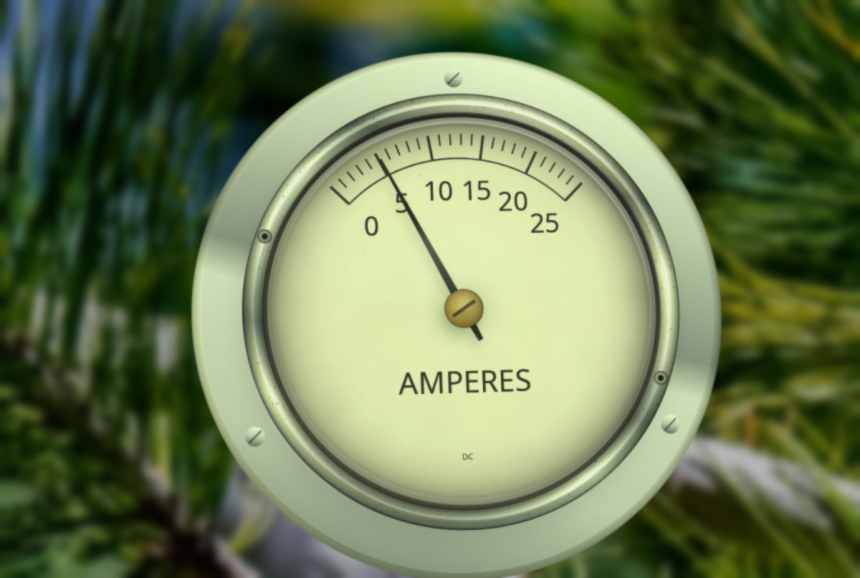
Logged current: 5 A
